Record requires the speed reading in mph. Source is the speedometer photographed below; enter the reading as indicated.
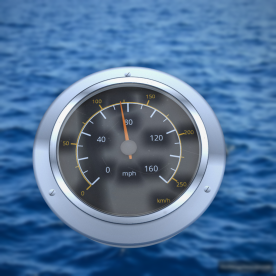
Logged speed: 75 mph
